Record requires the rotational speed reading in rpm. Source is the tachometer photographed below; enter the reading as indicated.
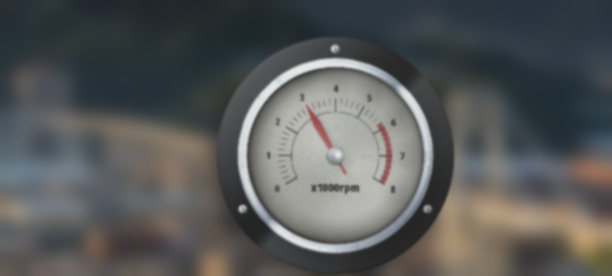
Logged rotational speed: 3000 rpm
